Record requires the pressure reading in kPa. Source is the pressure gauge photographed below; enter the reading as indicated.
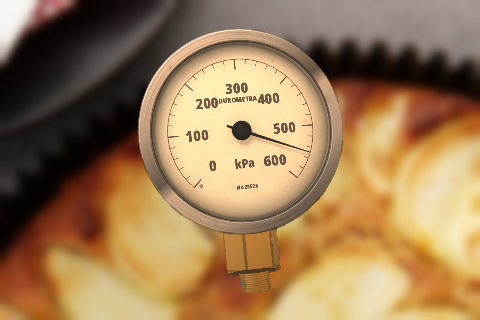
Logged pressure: 550 kPa
